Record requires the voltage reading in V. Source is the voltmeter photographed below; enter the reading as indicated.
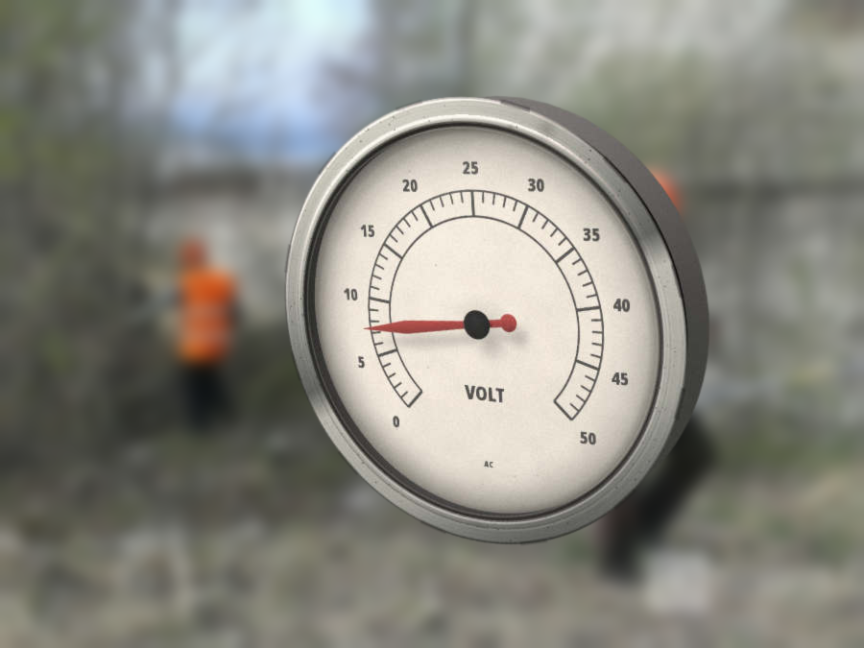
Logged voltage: 7.5 V
